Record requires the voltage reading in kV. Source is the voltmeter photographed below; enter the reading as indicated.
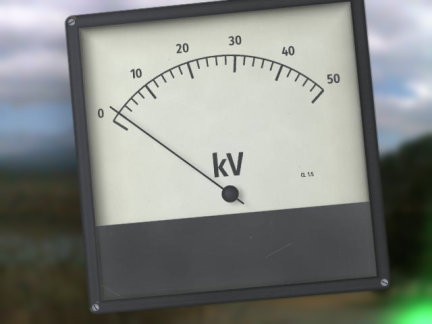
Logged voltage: 2 kV
